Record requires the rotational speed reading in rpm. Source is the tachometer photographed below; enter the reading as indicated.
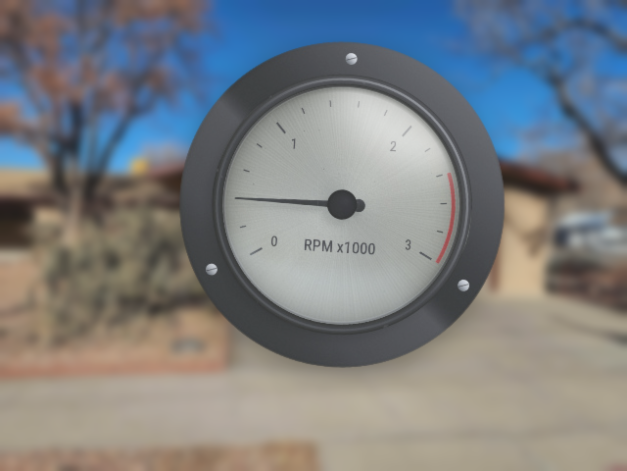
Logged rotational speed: 400 rpm
